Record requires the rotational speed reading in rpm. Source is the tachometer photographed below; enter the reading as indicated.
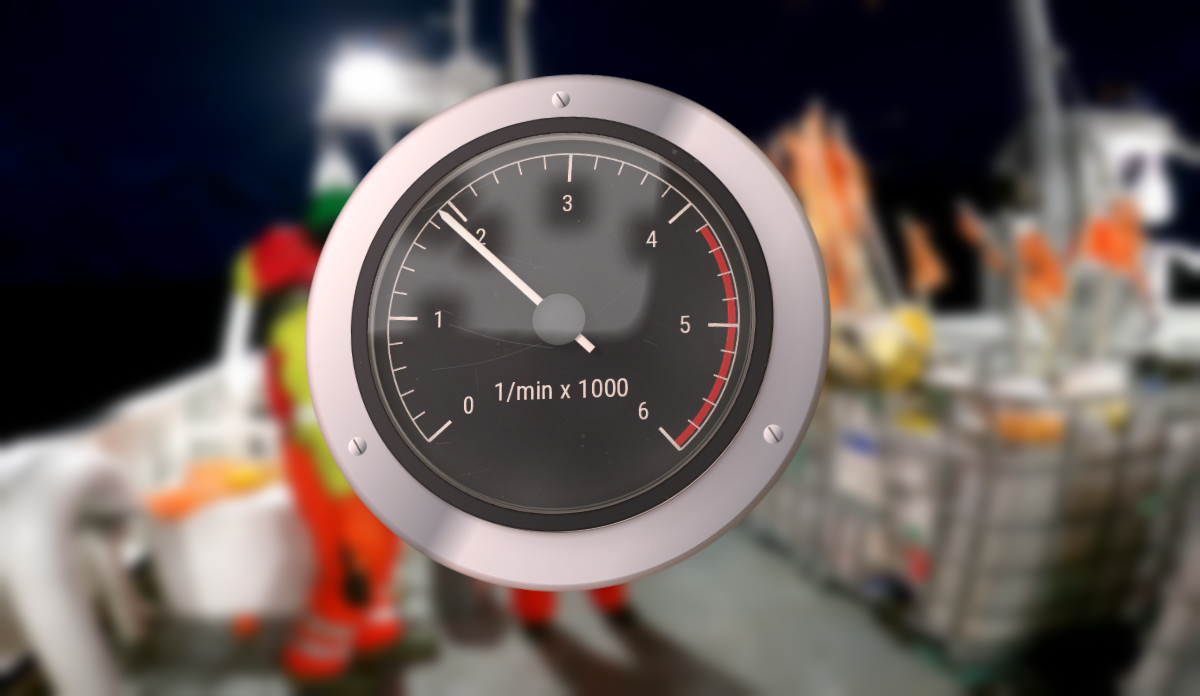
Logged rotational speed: 1900 rpm
